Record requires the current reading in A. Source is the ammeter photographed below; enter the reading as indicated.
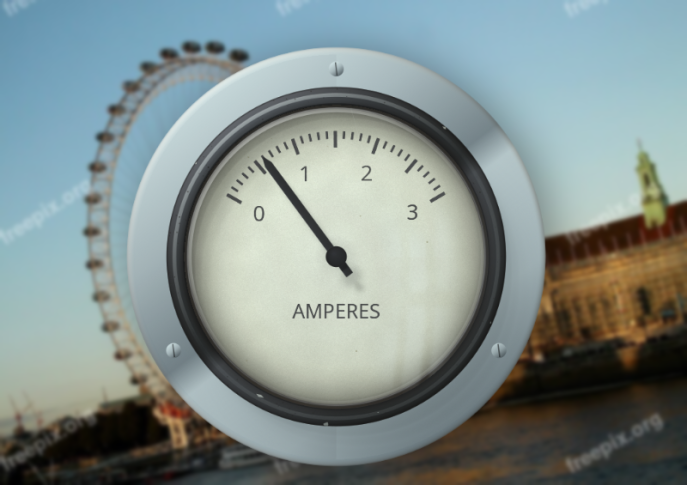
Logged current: 0.6 A
